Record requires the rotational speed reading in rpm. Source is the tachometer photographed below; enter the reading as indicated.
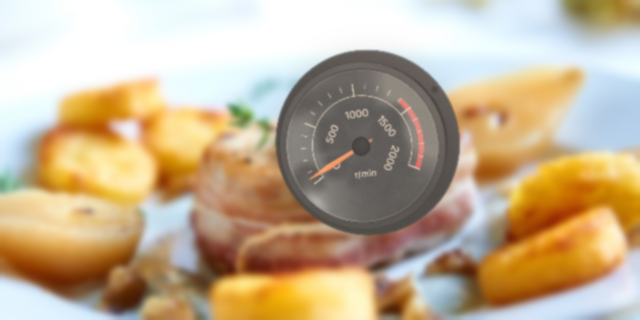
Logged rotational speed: 50 rpm
